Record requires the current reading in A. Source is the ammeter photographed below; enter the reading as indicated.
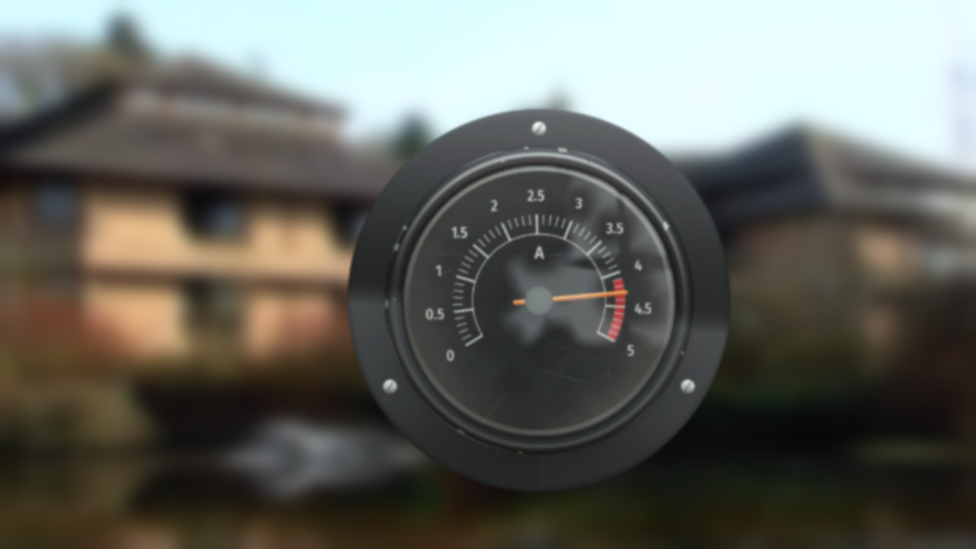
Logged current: 4.3 A
